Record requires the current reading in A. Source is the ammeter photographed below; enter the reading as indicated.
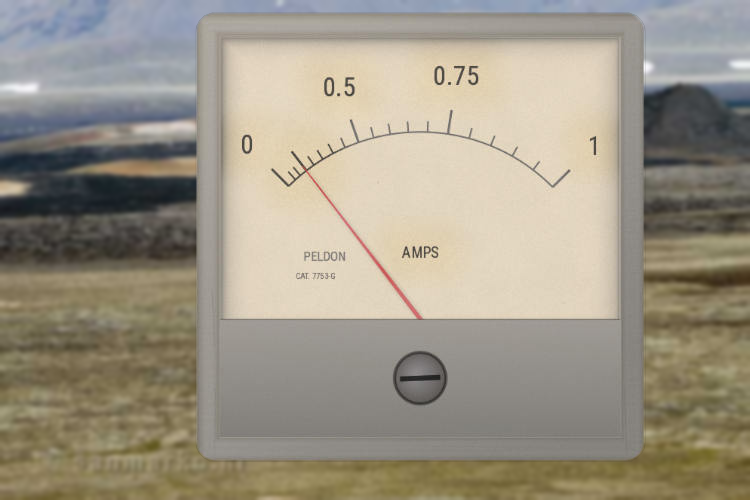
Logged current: 0.25 A
